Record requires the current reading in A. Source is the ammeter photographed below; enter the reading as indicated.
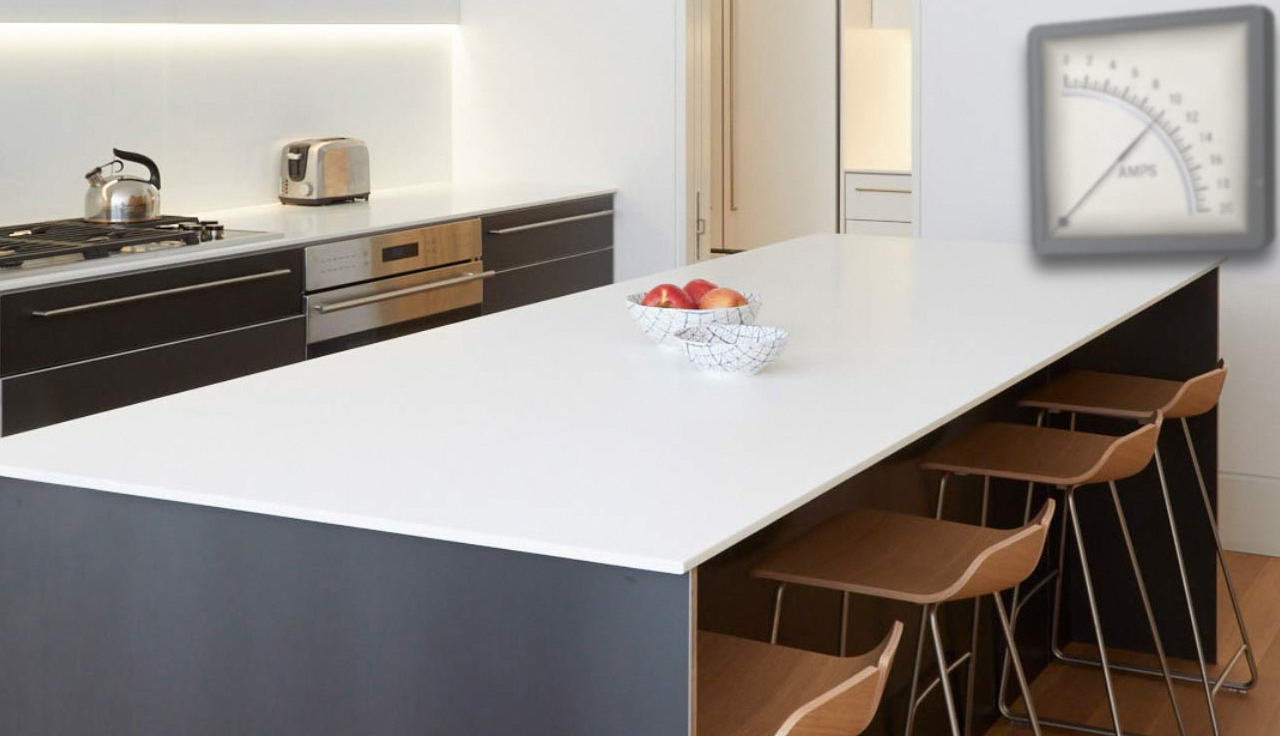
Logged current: 10 A
